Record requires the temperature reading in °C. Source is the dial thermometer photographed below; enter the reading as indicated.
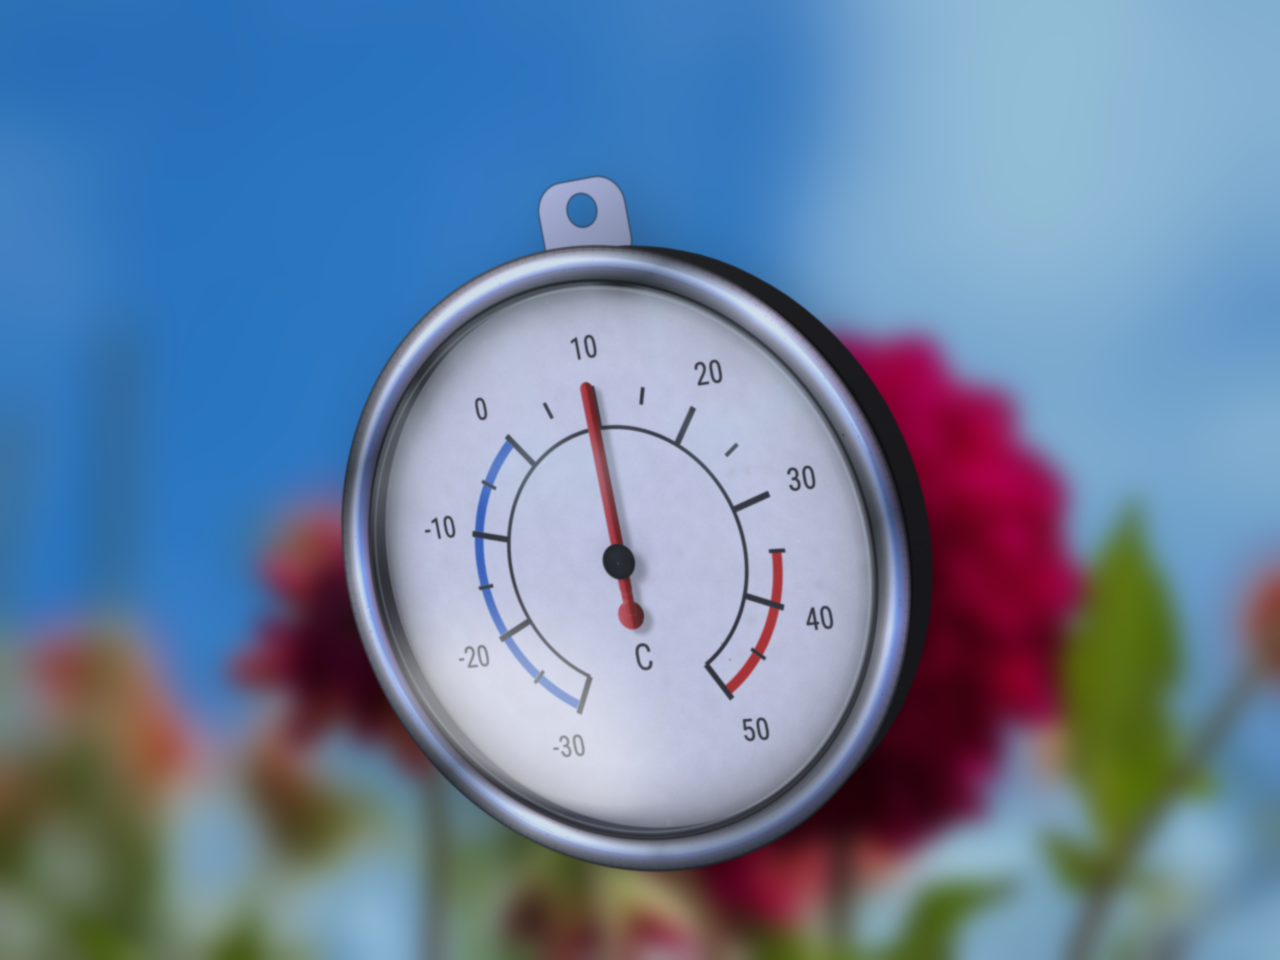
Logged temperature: 10 °C
